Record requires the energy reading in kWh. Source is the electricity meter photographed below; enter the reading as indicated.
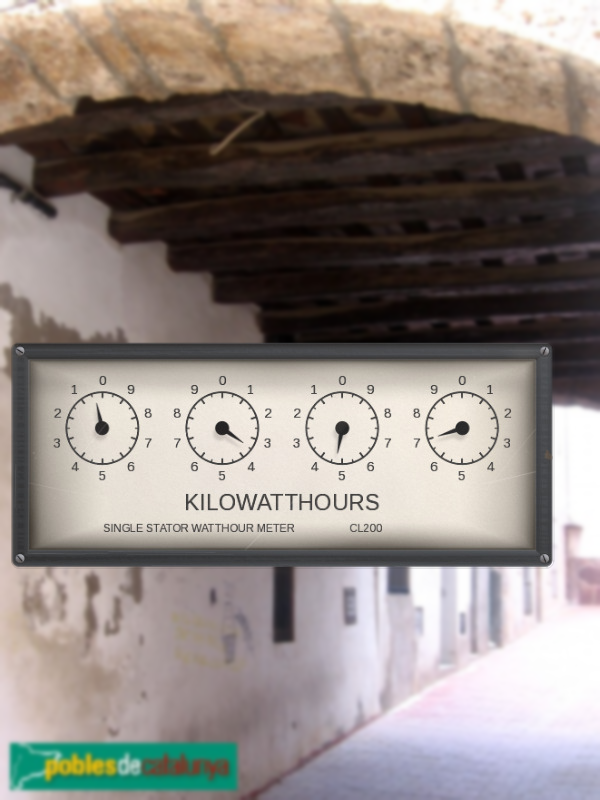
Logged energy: 347 kWh
